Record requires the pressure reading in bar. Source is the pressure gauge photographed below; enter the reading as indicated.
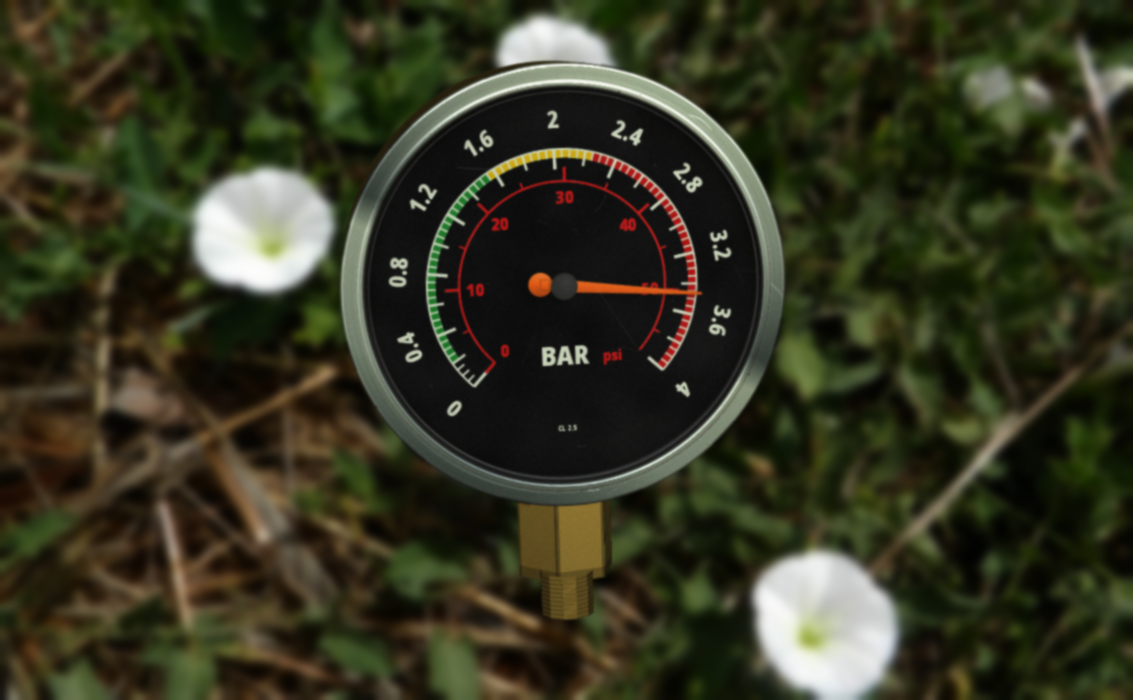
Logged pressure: 3.45 bar
